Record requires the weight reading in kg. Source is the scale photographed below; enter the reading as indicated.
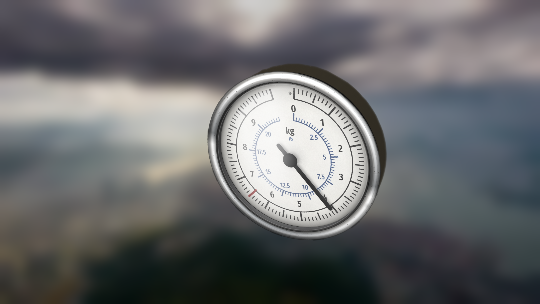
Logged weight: 4 kg
